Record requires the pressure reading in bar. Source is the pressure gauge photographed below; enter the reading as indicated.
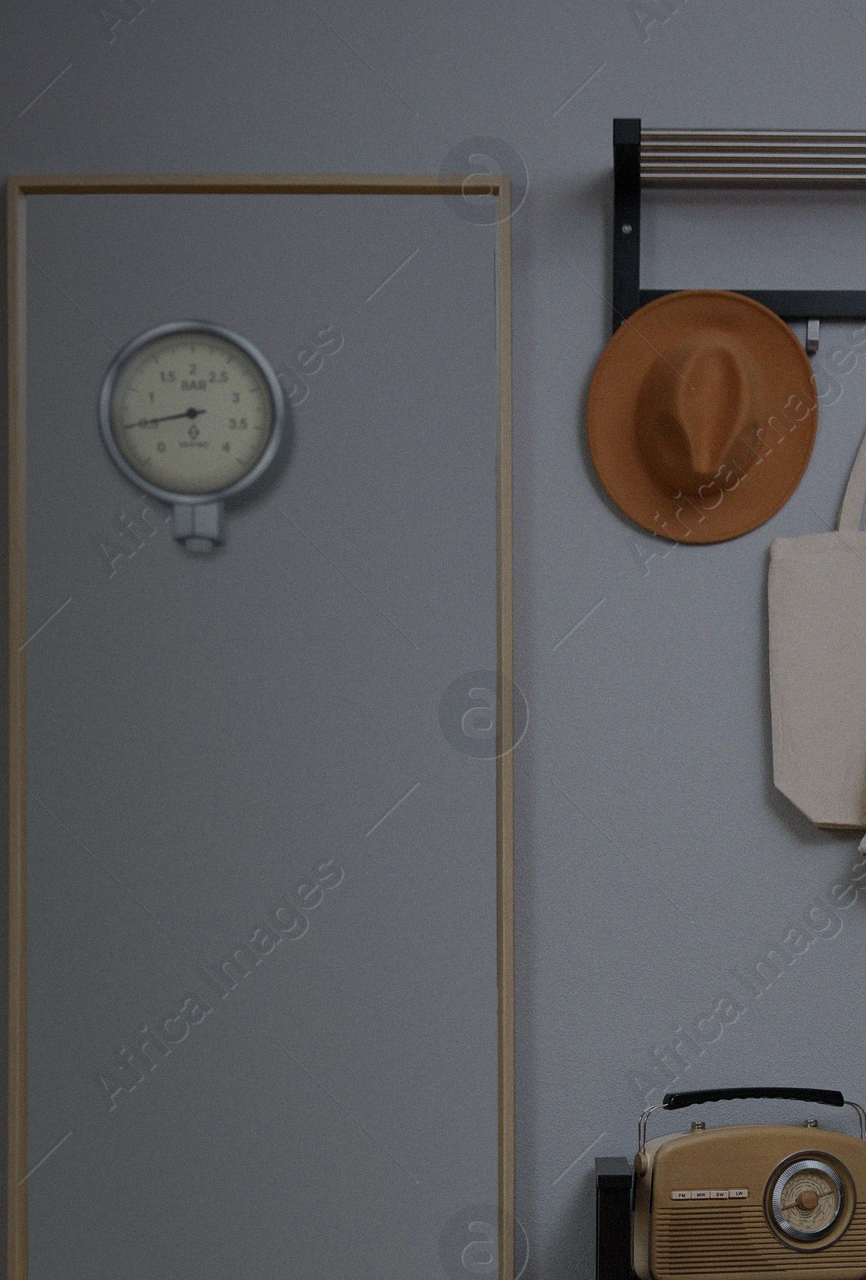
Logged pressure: 0.5 bar
